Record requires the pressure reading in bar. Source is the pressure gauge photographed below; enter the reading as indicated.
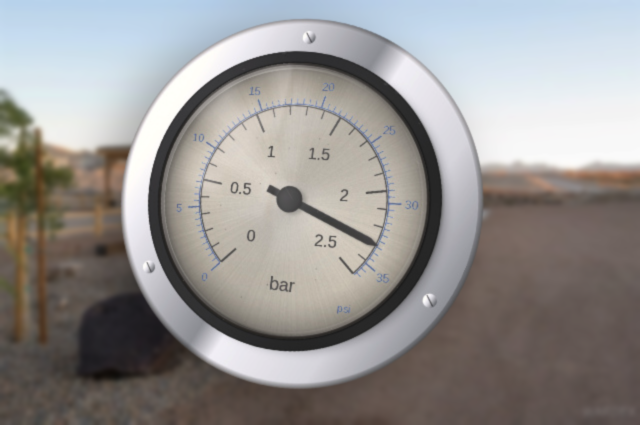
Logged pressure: 2.3 bar
